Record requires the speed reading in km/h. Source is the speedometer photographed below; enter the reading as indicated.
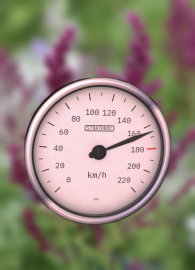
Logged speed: 165 km/h
